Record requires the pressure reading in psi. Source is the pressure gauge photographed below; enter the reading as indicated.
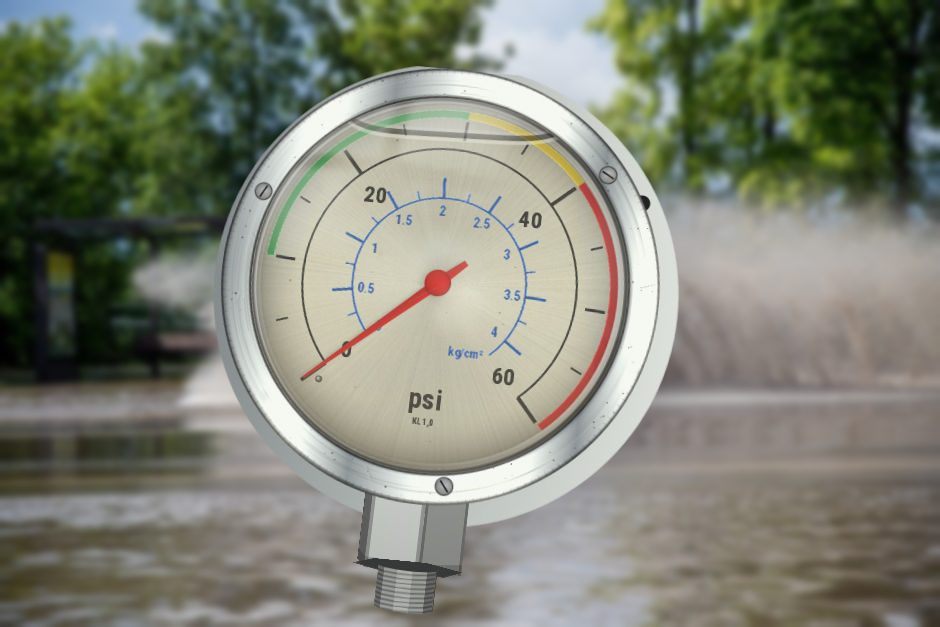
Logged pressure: 0 psi
